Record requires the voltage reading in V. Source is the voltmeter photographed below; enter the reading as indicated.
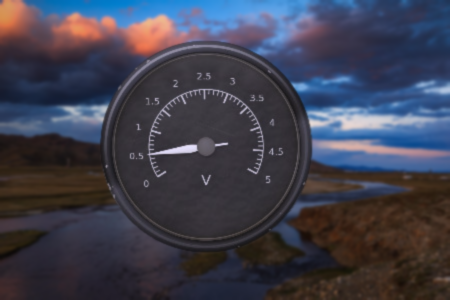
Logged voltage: 0.5 V
